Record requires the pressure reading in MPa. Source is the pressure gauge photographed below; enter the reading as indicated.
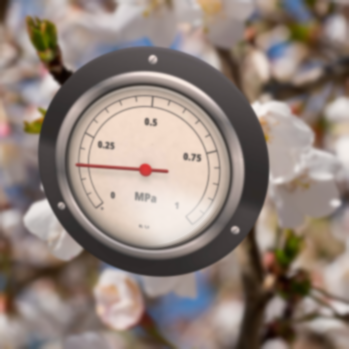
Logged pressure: 0.15 MPa
